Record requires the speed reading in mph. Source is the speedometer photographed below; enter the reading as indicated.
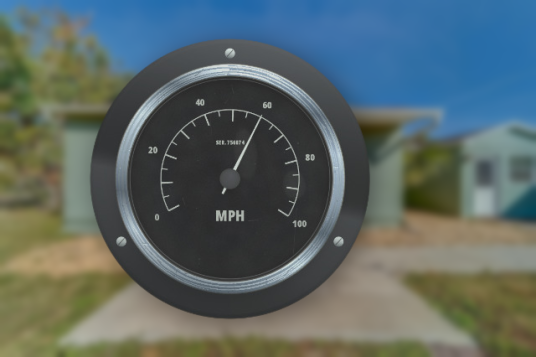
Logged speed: 60 mph
